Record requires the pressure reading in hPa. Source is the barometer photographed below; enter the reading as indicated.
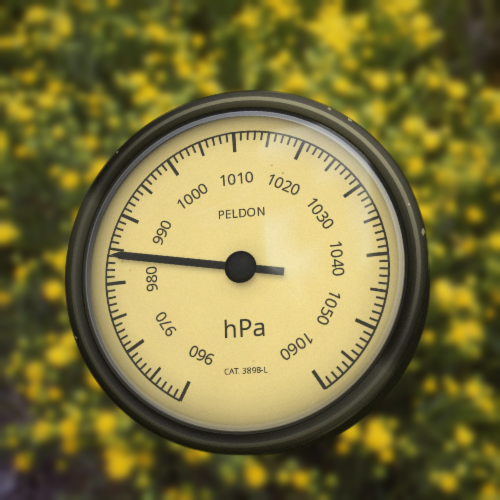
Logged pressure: 984 hPa
